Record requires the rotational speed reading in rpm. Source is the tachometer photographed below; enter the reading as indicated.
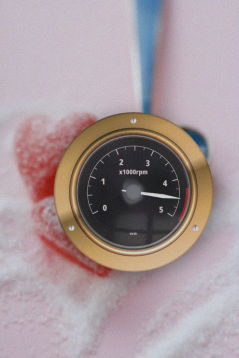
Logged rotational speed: 4500 rpm
